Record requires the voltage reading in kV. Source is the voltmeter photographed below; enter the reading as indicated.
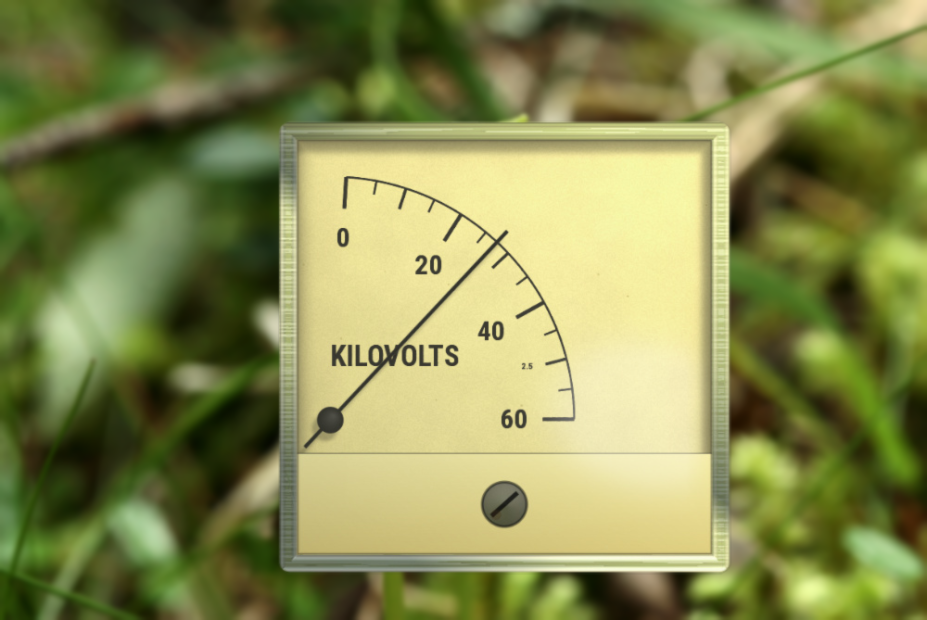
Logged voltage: 27.5 kV
